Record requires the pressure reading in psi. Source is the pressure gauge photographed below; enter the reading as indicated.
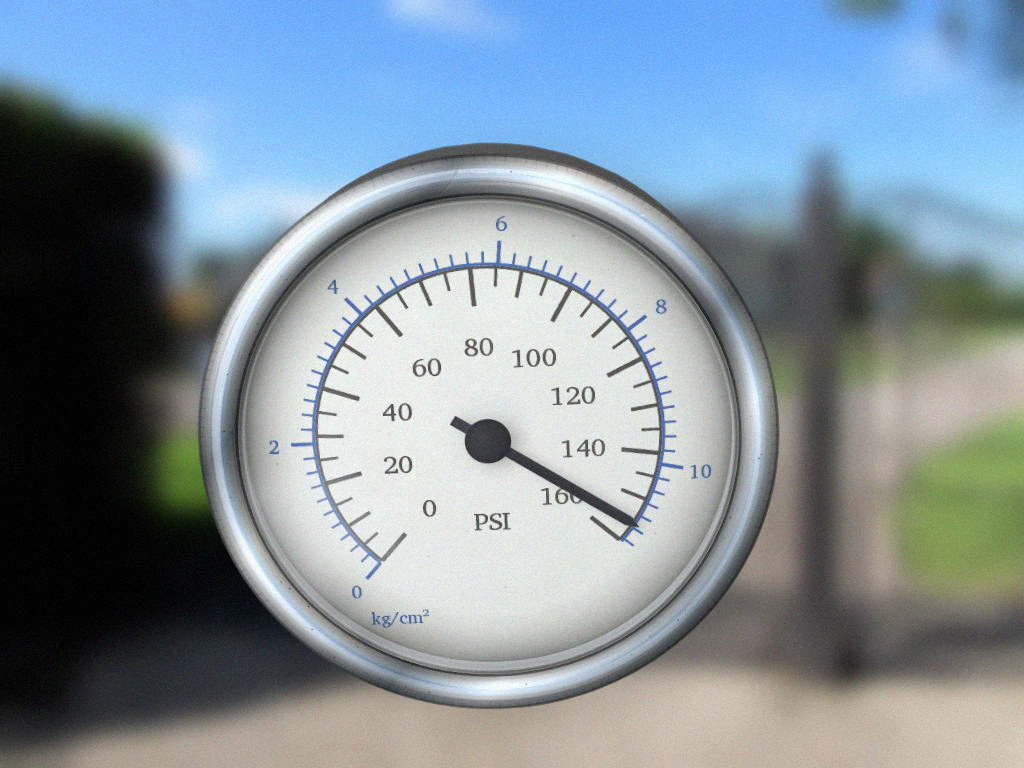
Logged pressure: 155 psi
